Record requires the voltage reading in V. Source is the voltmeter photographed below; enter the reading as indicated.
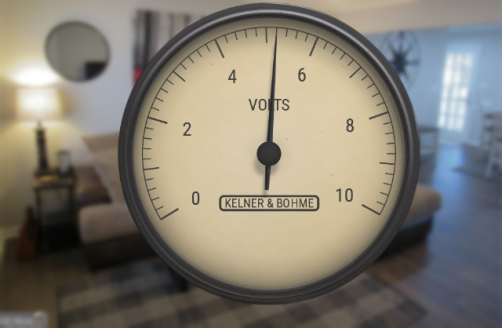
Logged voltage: 5.2 V
